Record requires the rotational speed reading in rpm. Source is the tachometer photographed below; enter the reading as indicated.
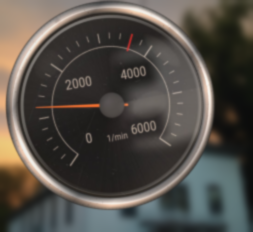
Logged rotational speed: 1200 rpm
